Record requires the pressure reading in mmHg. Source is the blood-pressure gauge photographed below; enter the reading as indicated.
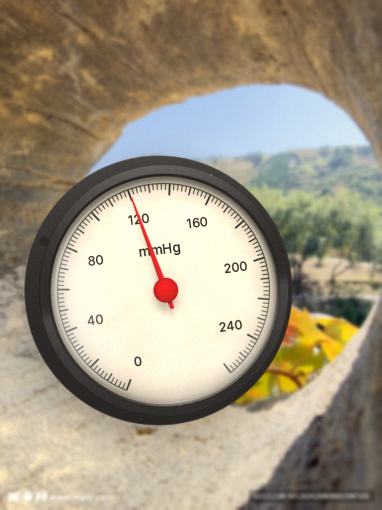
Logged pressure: 120 mmHg
